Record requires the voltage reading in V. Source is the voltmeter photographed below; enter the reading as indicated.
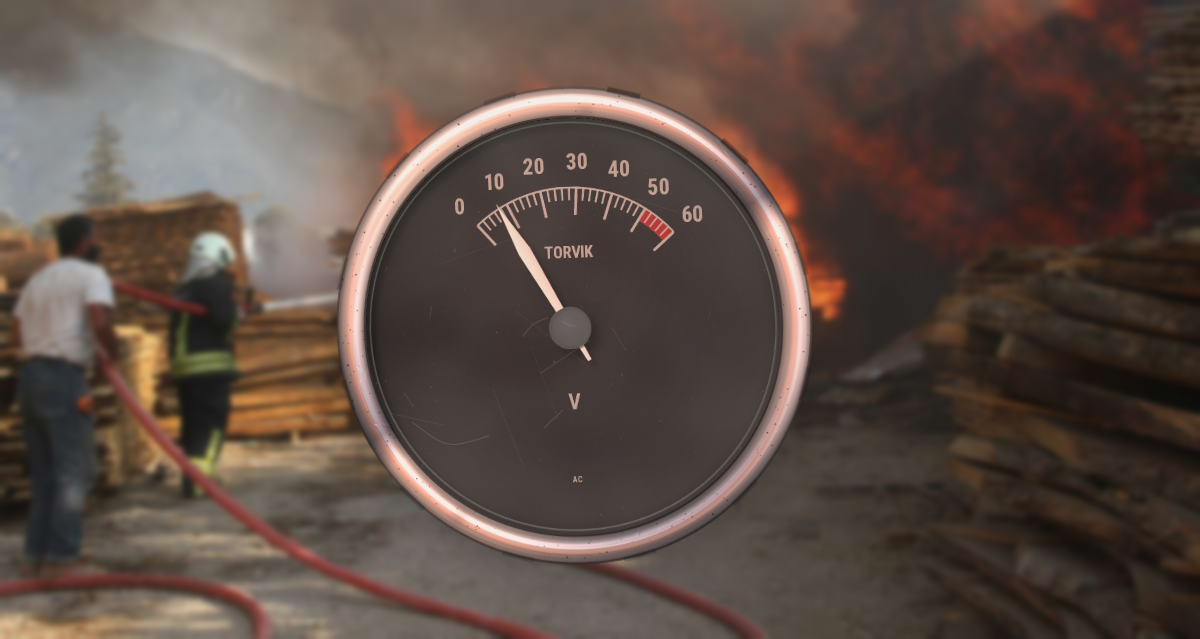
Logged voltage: 8 V
